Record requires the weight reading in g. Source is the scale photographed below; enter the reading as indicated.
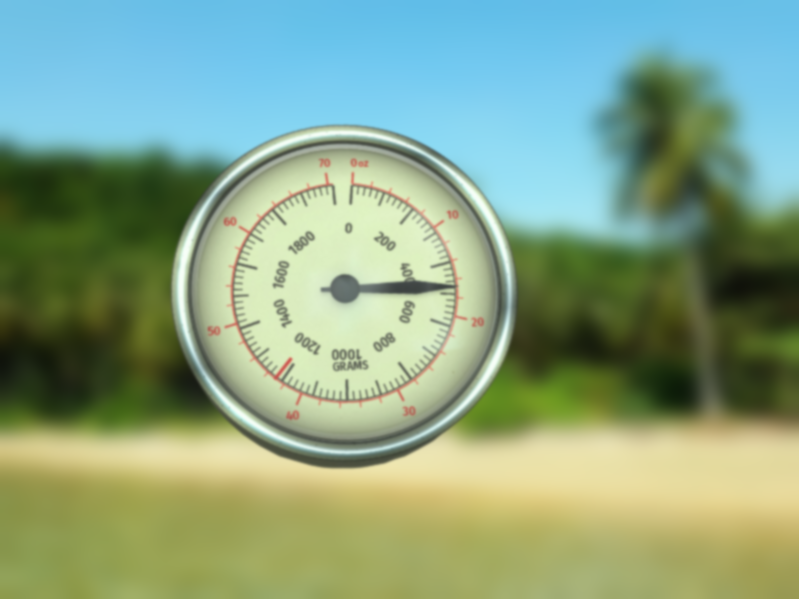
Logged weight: 480 g
